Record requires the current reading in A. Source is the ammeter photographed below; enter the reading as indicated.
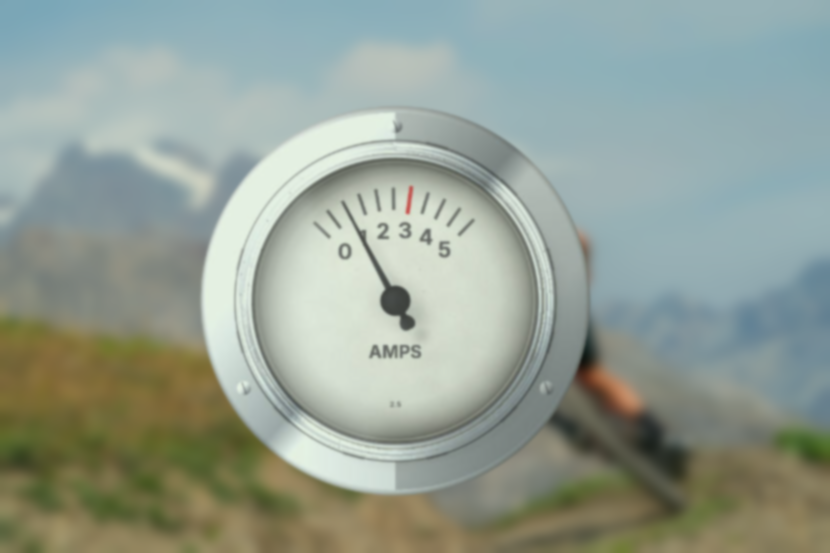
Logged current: 1 A
